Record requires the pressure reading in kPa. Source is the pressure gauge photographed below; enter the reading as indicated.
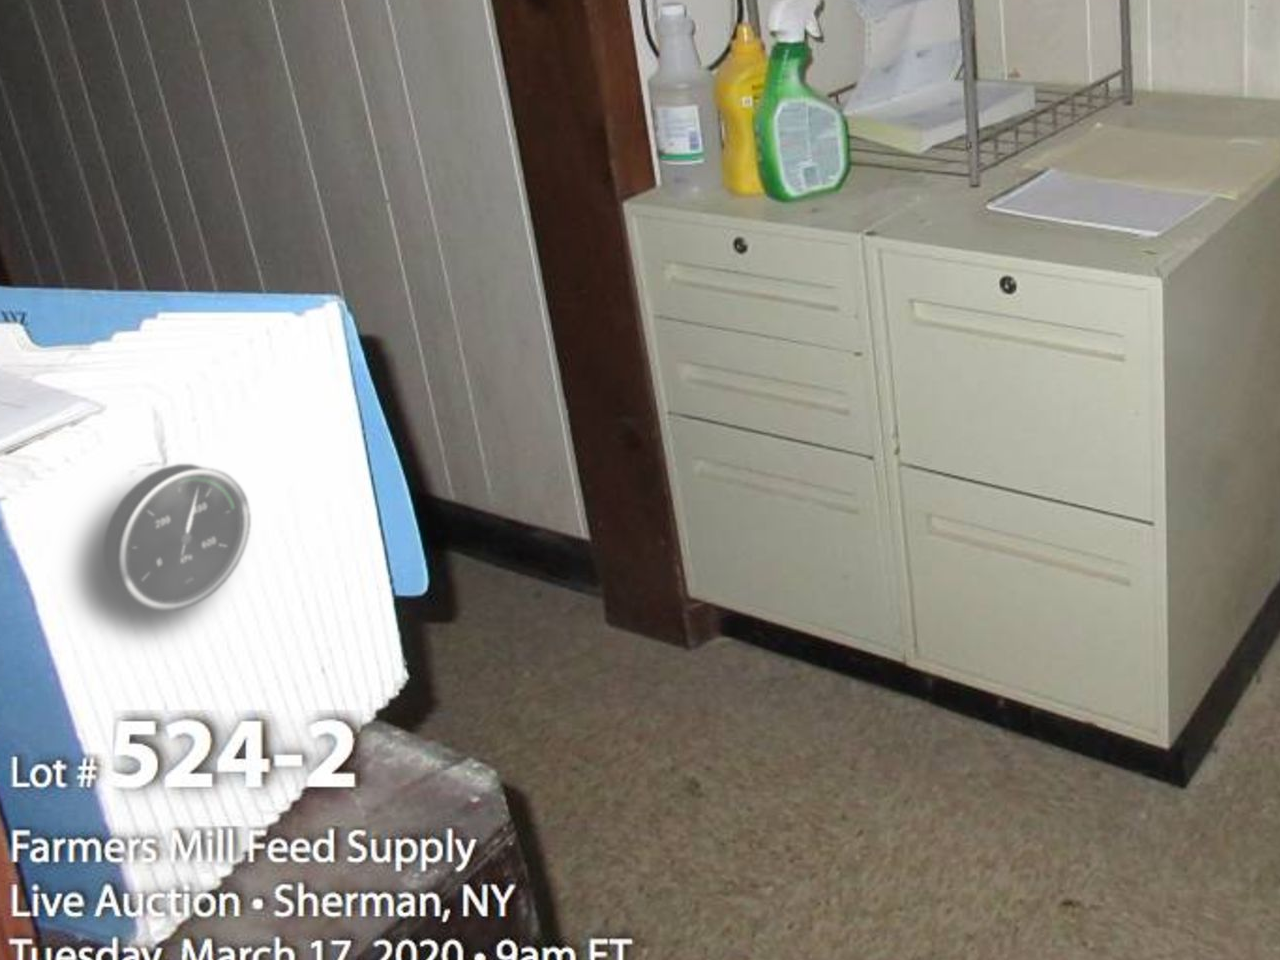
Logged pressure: 350 kPa
